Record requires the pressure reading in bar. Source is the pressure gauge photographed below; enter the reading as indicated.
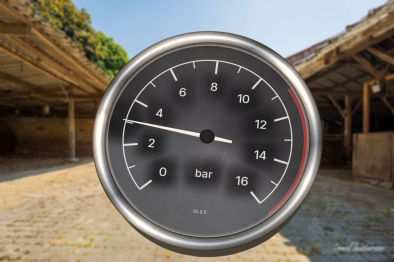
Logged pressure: 3 bar
